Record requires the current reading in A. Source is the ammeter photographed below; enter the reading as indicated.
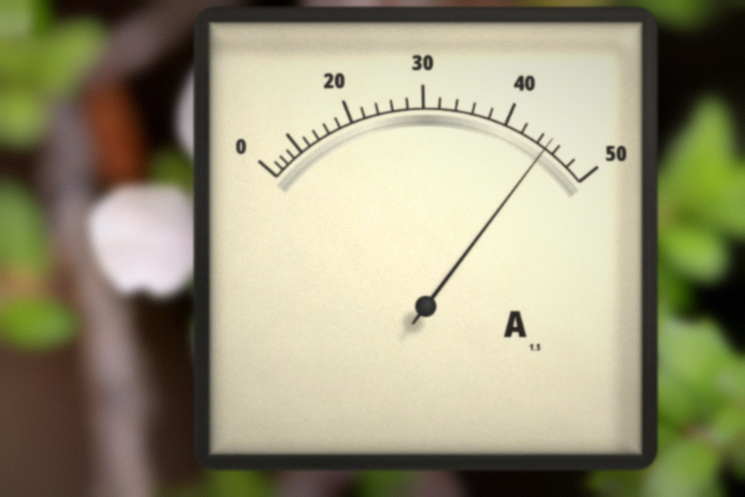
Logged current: 45 A
